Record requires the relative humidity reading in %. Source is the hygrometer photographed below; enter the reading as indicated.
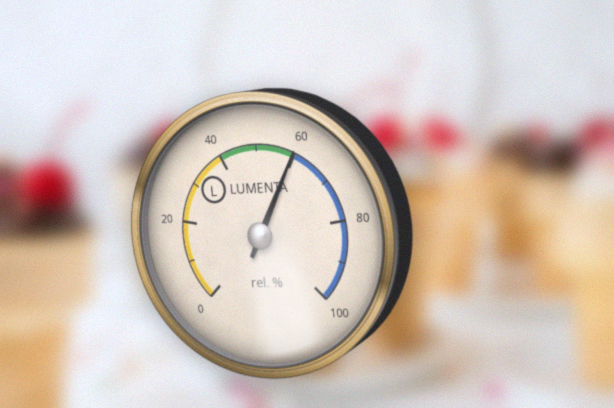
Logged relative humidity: 60 %
